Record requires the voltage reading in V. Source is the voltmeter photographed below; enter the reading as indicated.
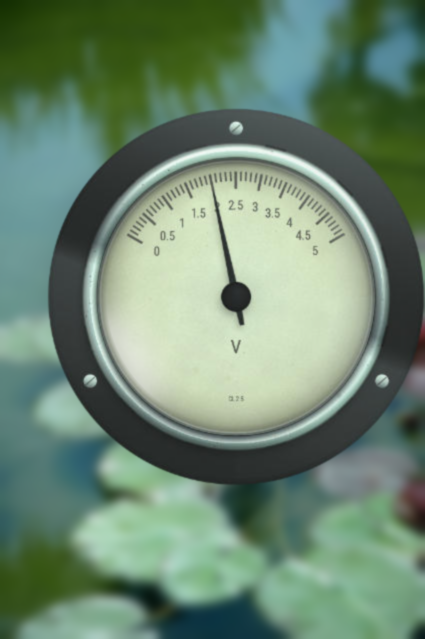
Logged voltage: 2 V
